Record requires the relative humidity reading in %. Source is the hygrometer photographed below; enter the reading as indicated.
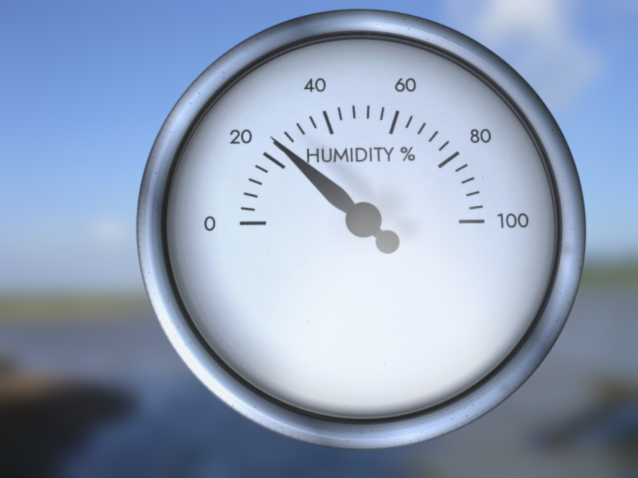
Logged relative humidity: 24 %
